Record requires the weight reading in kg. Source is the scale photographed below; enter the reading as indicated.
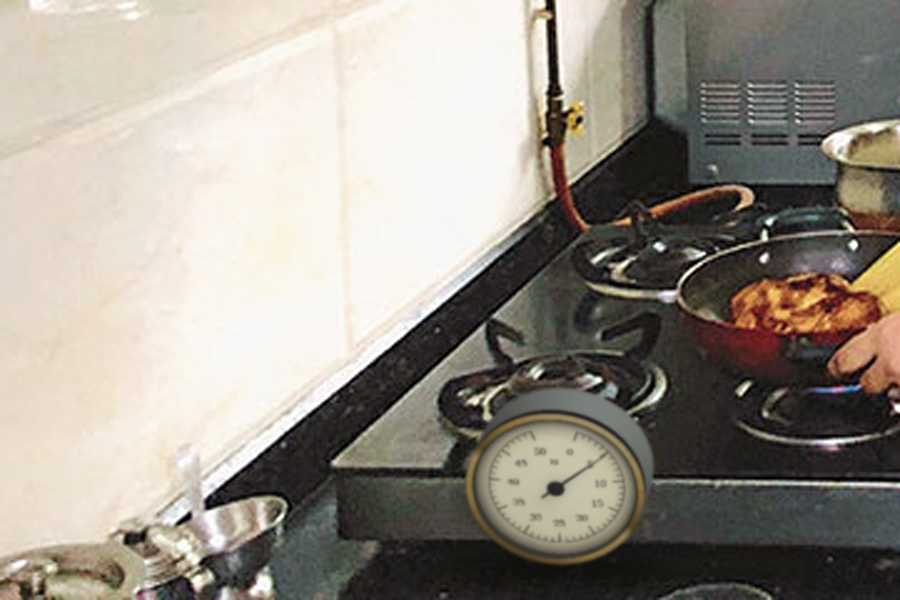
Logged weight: 5 kg
